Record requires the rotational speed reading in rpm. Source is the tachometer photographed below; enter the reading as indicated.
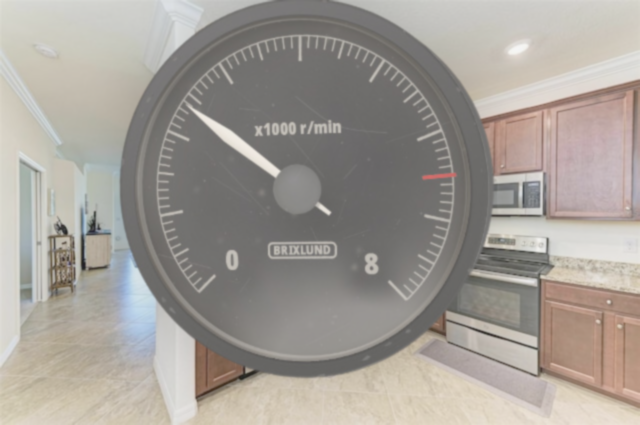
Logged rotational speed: 2400 rpm
